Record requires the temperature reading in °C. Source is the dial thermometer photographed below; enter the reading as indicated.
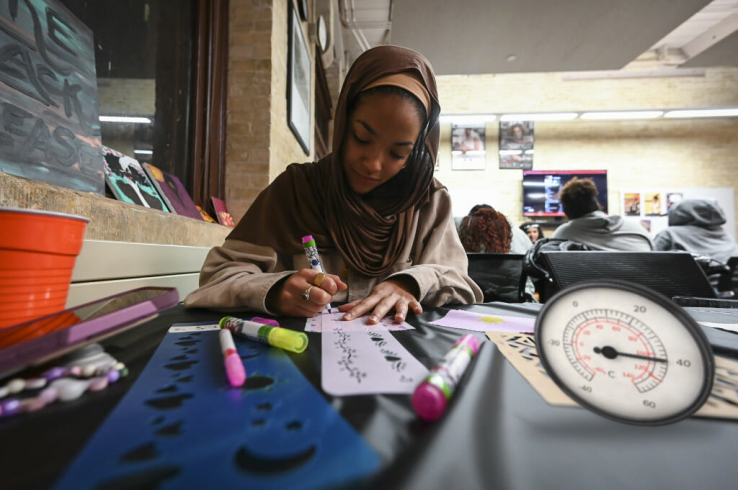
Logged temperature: 40 °C
